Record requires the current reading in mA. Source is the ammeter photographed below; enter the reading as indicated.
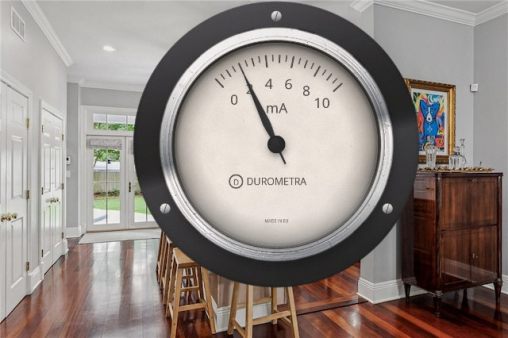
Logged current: 2 mA
